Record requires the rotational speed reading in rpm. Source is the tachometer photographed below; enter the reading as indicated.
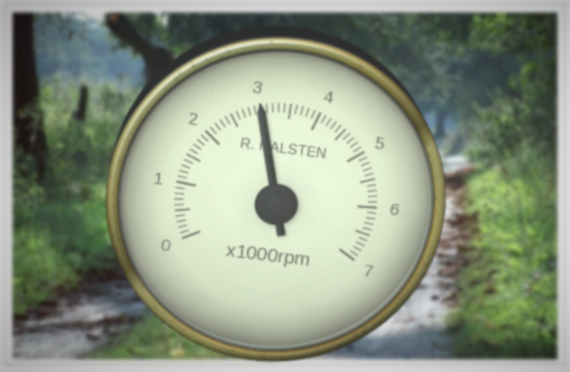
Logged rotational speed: 3000 rpm
